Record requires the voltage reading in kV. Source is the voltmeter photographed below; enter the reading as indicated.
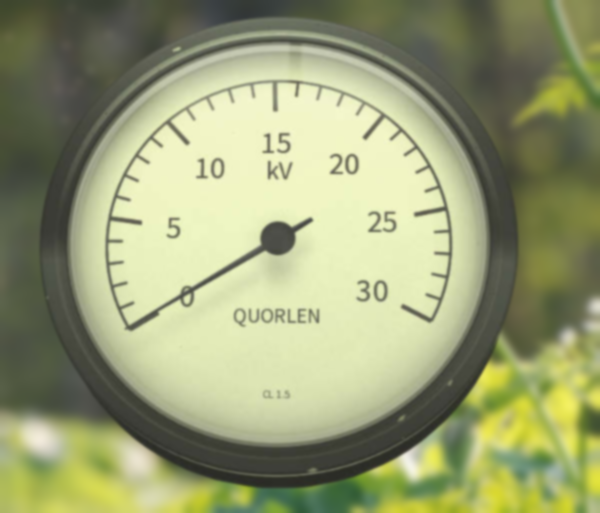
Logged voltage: 0 kV
